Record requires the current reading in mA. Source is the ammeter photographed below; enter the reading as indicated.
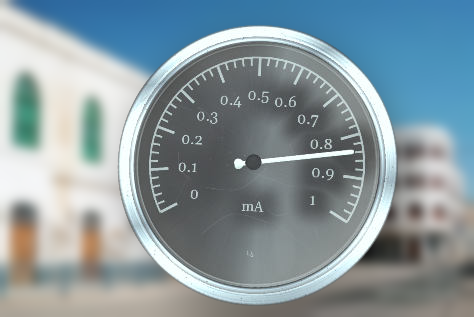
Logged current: 0.84 mA
